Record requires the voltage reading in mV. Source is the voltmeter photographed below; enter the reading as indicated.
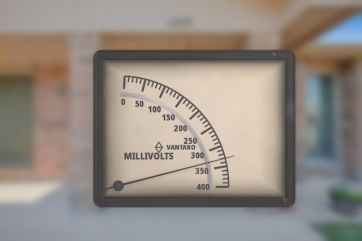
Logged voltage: 330 mV
